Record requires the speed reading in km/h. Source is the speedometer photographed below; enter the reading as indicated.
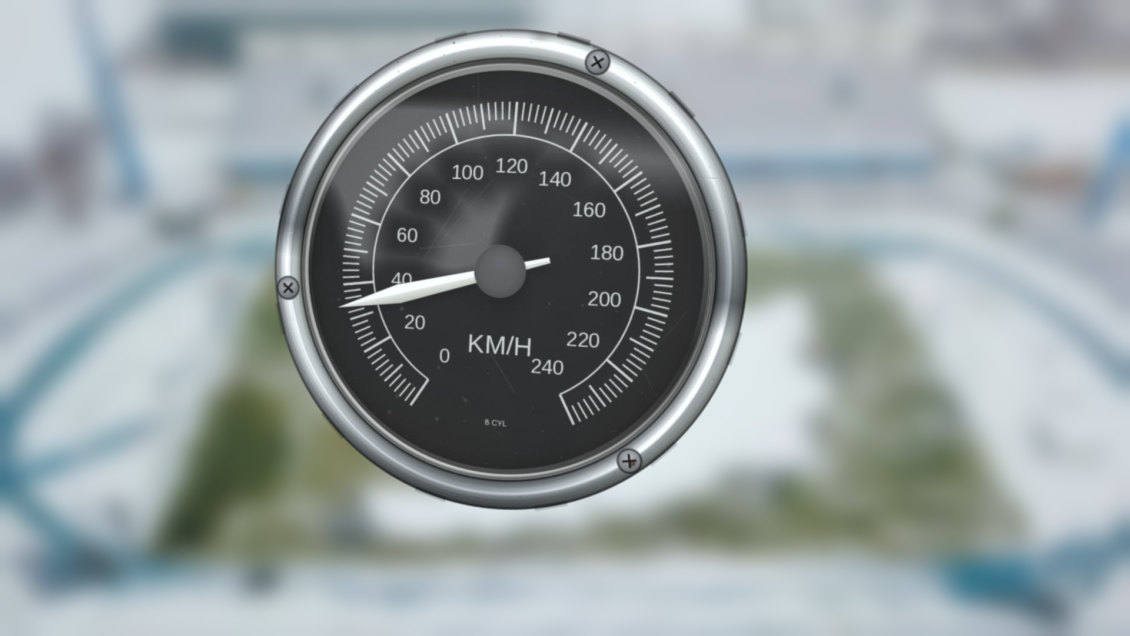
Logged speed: 34 km/h
